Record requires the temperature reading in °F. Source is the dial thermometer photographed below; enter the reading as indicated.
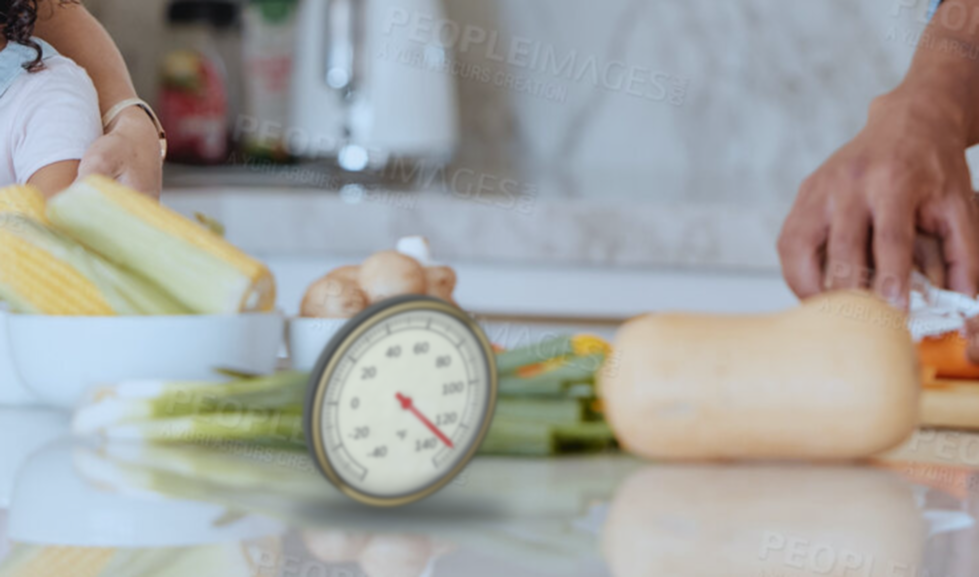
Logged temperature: 130 °F
